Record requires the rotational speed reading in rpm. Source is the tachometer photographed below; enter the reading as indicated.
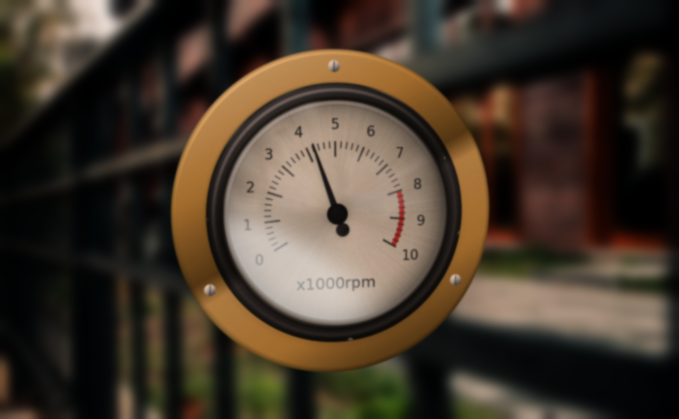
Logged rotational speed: 4200 rpm
